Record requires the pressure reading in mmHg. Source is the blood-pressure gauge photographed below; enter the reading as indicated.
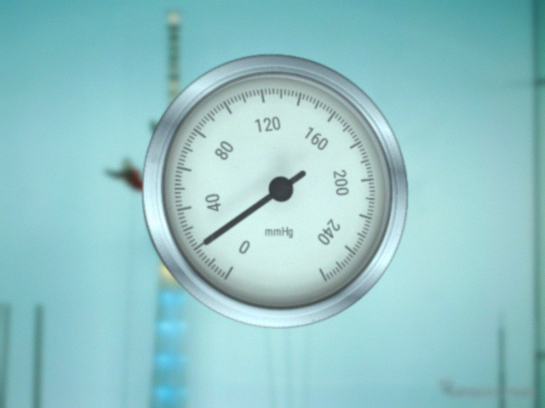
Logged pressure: 20 mmHg
